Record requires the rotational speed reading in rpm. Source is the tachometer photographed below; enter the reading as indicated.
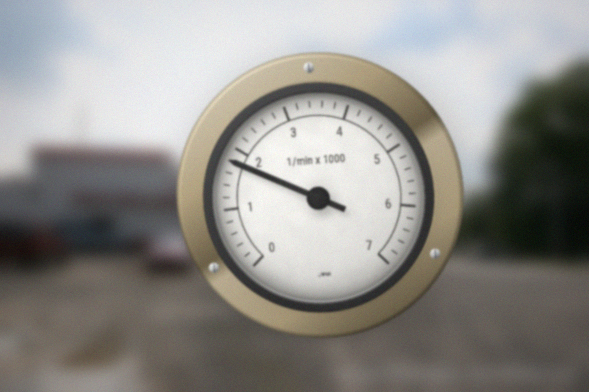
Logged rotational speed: 1800 rpm
